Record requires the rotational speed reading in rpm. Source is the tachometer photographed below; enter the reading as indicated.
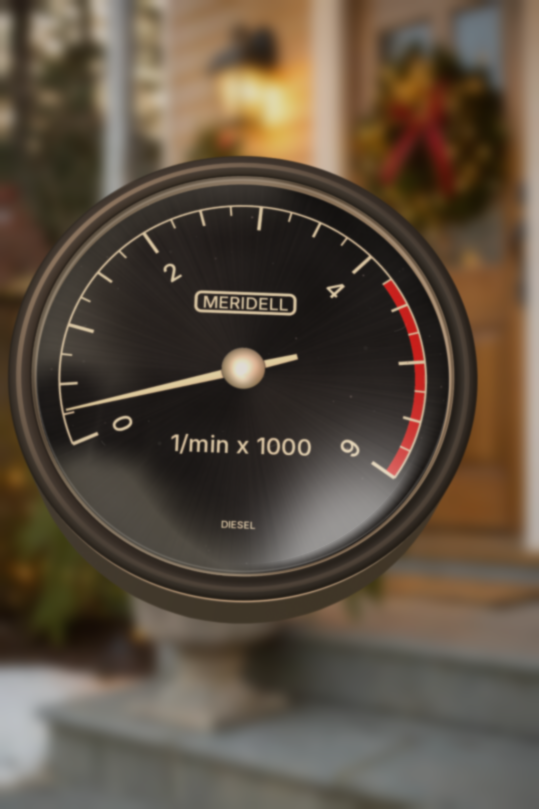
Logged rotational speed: 250 rpm
